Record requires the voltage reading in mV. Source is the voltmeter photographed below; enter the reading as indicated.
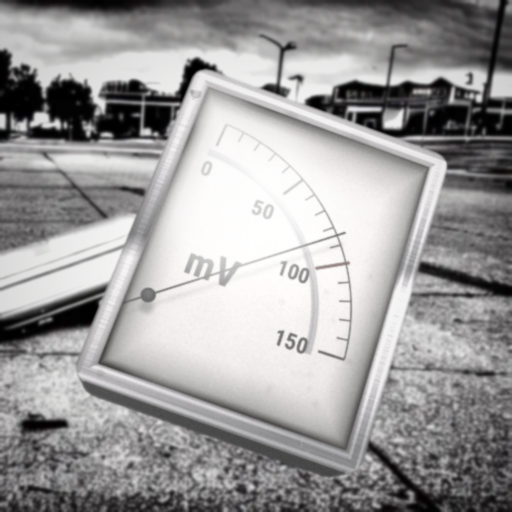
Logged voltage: 85 mV
